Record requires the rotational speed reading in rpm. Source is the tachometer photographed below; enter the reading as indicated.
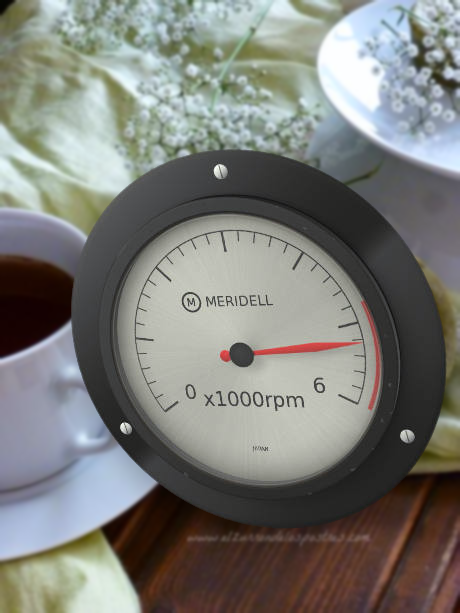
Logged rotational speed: 5200 rpm
